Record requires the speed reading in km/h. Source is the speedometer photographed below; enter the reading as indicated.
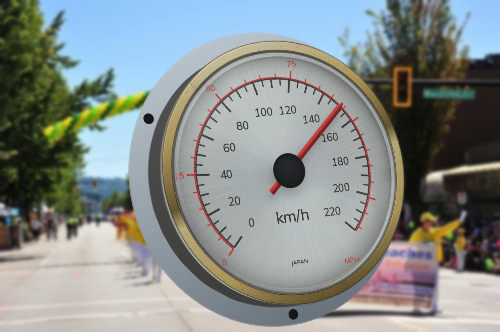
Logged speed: 150 km/h
